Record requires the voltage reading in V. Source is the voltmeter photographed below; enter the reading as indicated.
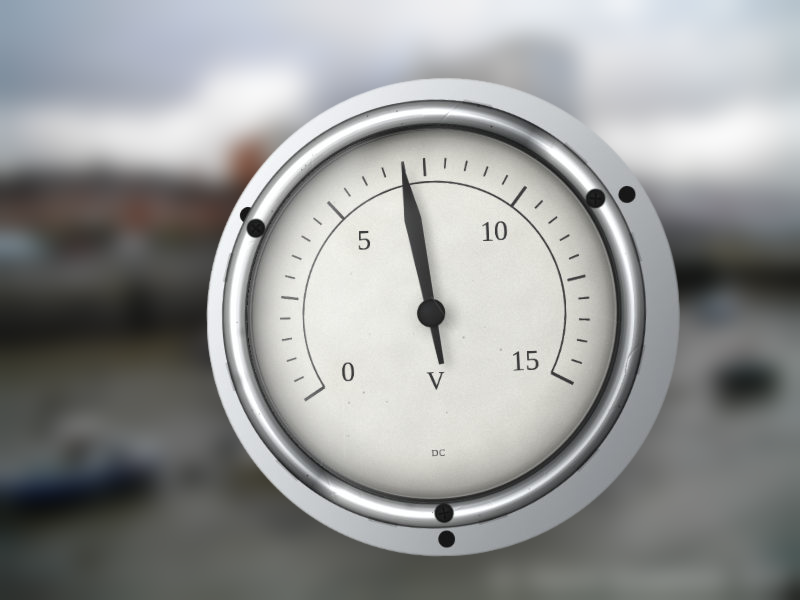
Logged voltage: 7 V
